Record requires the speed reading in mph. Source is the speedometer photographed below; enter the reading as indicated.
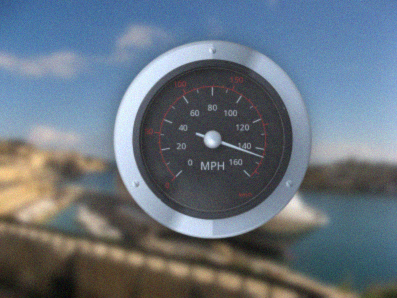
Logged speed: 145 mph
